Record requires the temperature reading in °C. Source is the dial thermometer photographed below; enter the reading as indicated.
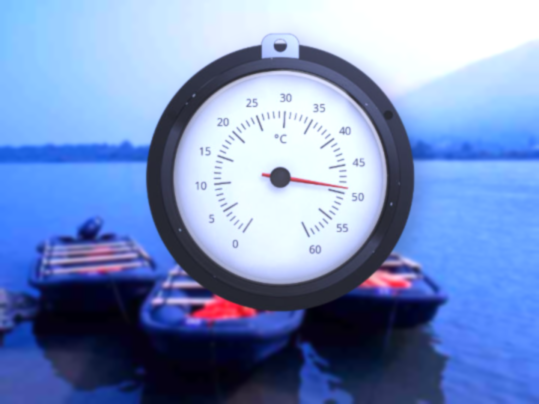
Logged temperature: 49 °C
